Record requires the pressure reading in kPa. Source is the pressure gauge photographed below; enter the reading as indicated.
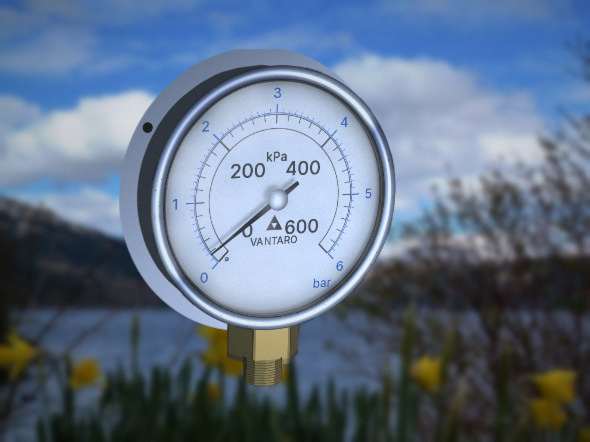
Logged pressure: 20 kPa
